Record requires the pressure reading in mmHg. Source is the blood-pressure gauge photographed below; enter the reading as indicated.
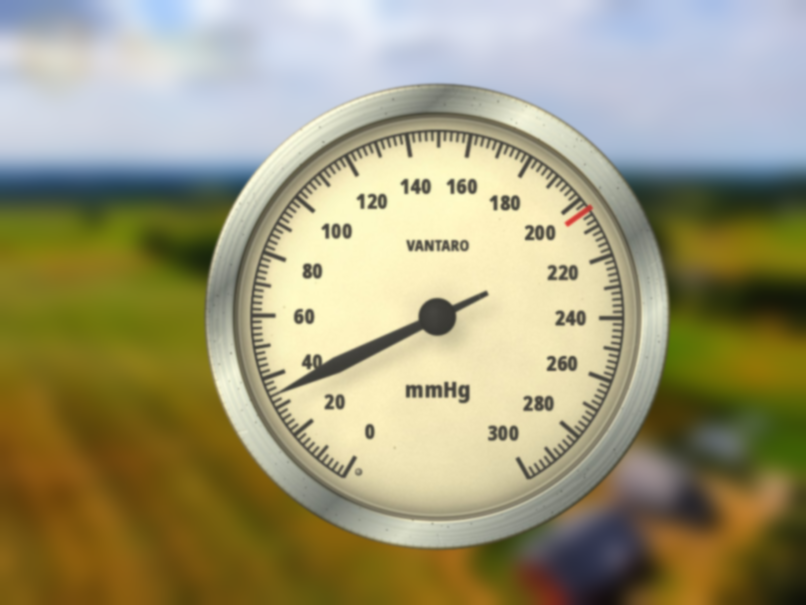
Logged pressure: 34 mmHg
